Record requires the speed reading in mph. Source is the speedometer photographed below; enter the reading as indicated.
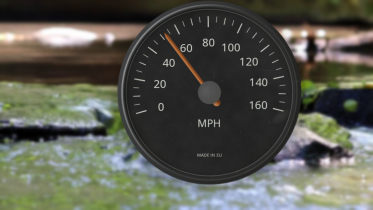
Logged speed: 52.5 mph
